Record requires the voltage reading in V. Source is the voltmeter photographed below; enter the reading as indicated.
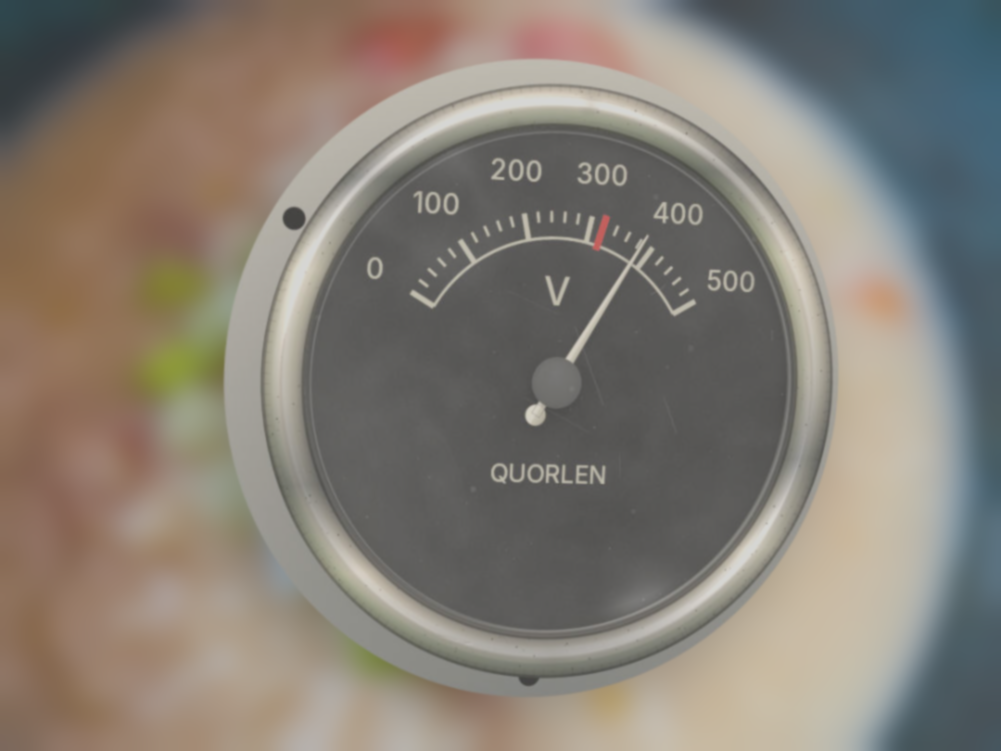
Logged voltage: 380 V
